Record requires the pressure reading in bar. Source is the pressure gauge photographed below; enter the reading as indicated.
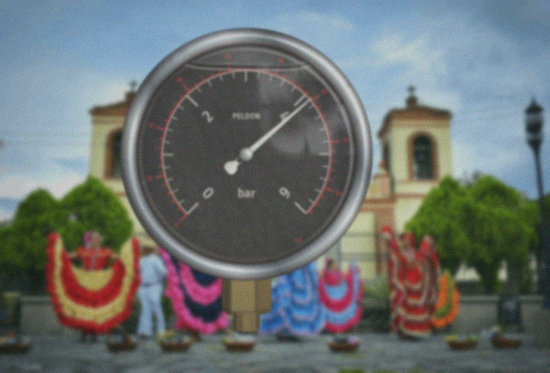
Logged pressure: 4.1 bar
